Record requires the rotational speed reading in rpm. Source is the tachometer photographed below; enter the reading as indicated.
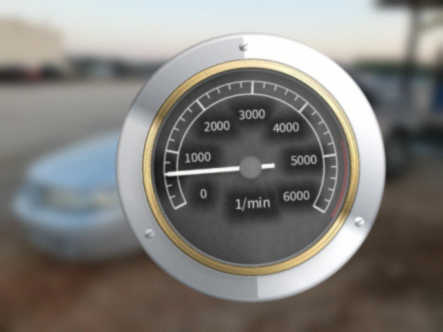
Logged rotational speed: 600 rpm
